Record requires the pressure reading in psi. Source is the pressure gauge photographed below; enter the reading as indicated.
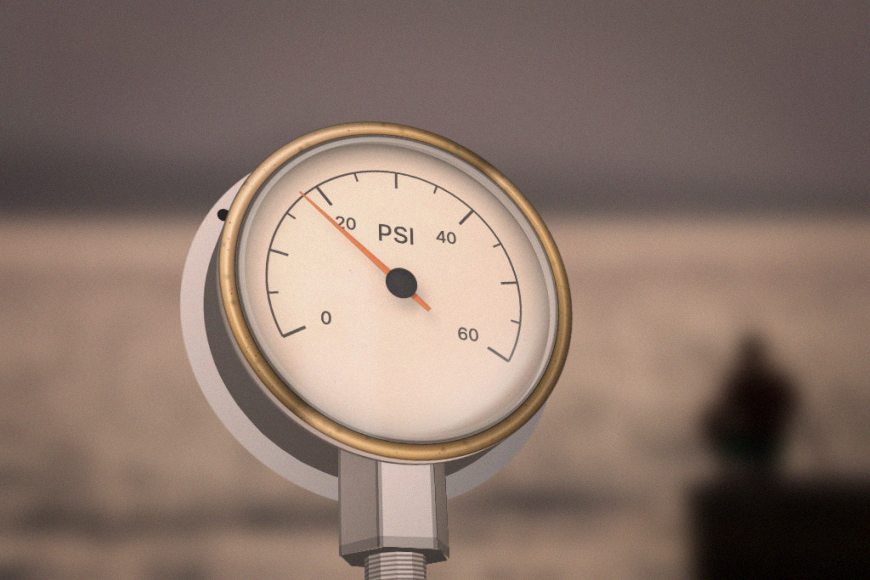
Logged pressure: 17.5 psi
